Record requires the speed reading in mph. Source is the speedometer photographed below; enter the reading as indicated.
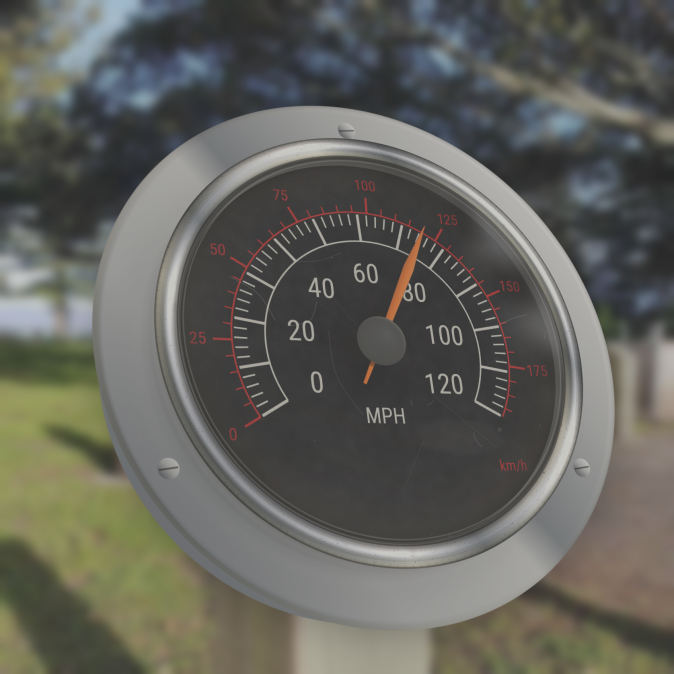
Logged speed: 74 mph
